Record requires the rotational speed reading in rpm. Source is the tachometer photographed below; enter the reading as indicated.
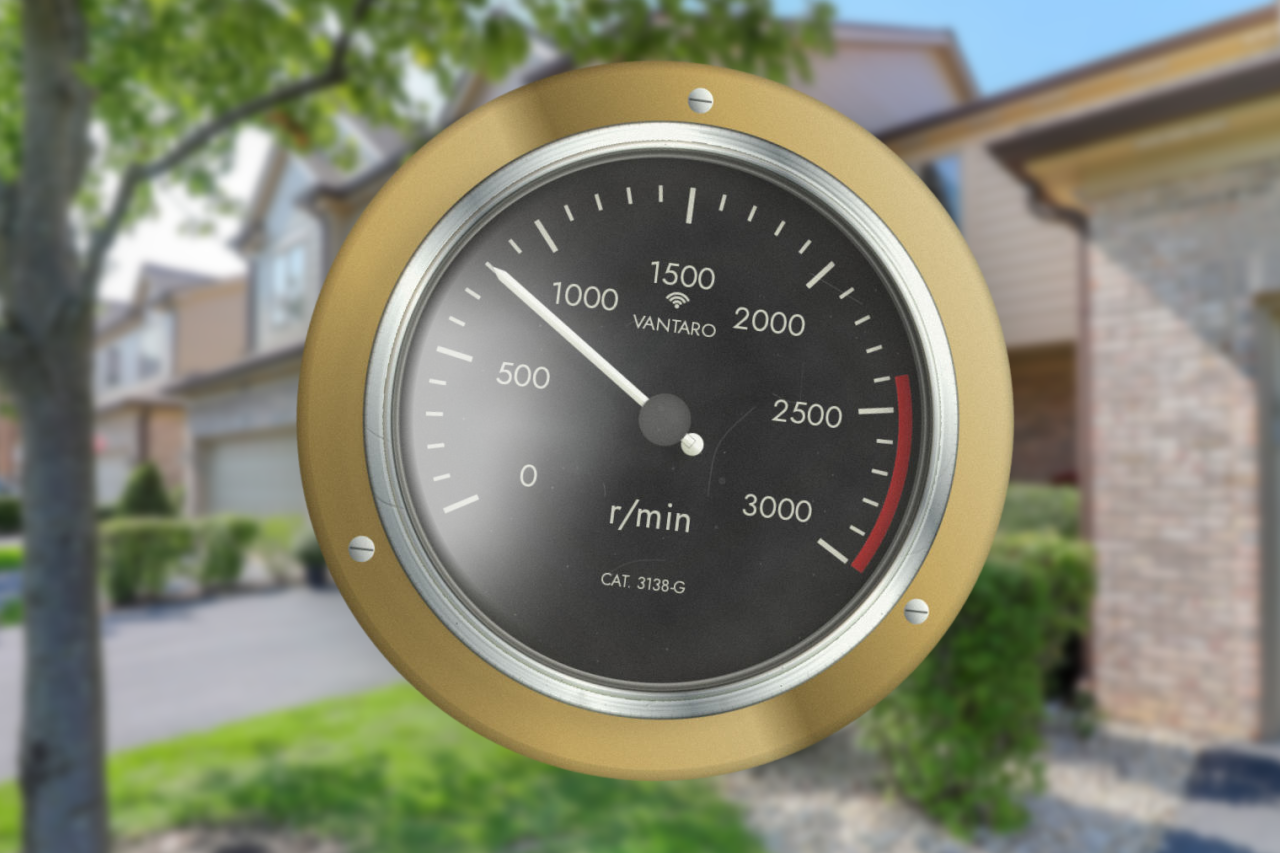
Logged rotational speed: 800 rpm
